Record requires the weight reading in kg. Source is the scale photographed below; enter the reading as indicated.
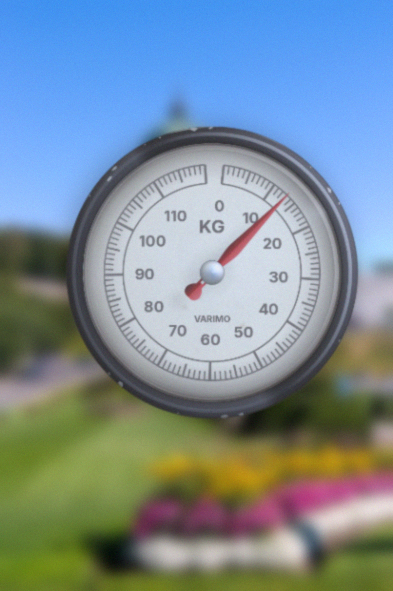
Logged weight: 13 kg
